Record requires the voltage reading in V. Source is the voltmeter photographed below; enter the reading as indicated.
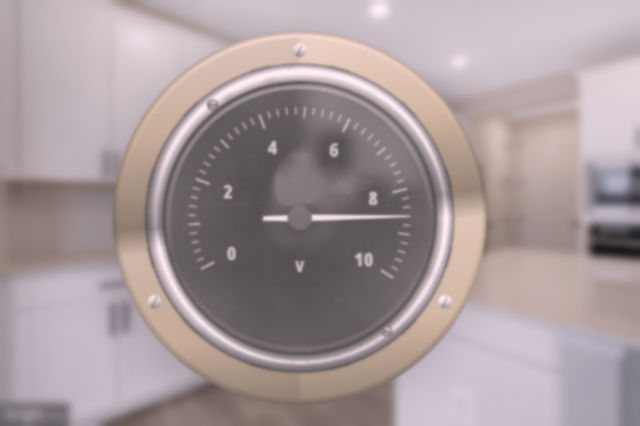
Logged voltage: 8.6 V
